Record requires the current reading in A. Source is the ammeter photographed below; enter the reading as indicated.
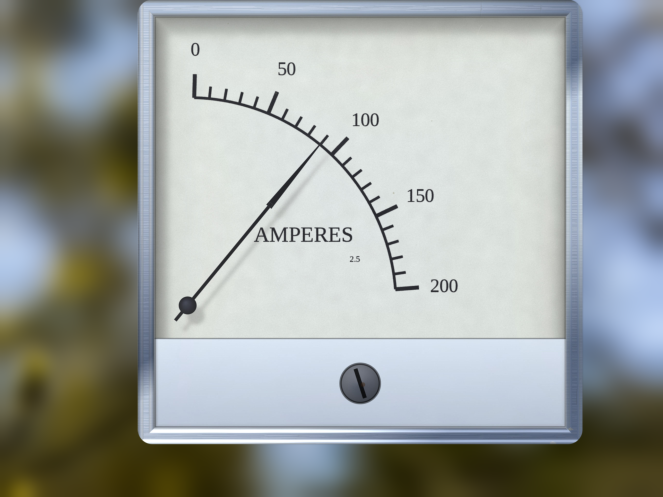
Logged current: 90 A
